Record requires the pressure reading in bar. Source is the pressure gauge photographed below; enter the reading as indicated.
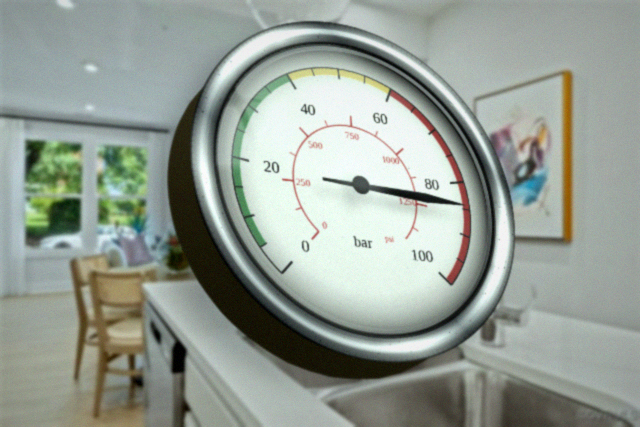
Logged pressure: 85 bar
